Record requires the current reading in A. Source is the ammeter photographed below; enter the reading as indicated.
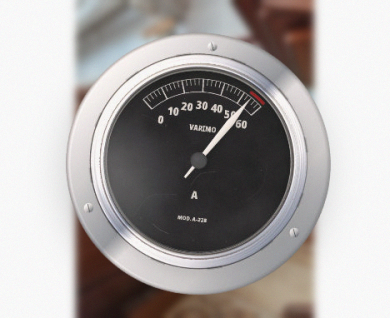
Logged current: 54 A
